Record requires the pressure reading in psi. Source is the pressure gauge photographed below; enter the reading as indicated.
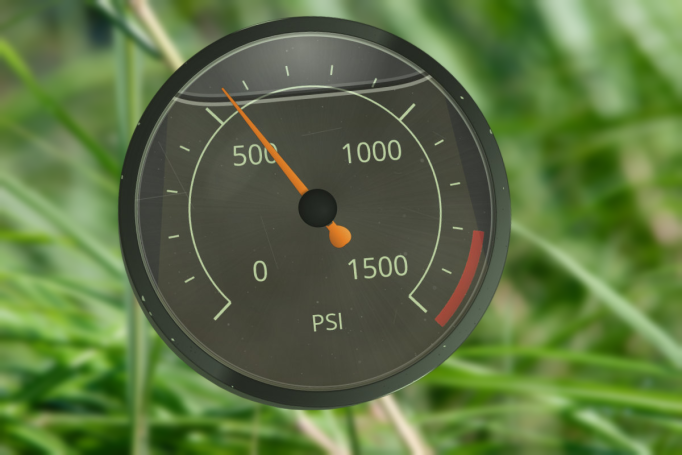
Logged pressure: 550 psi
